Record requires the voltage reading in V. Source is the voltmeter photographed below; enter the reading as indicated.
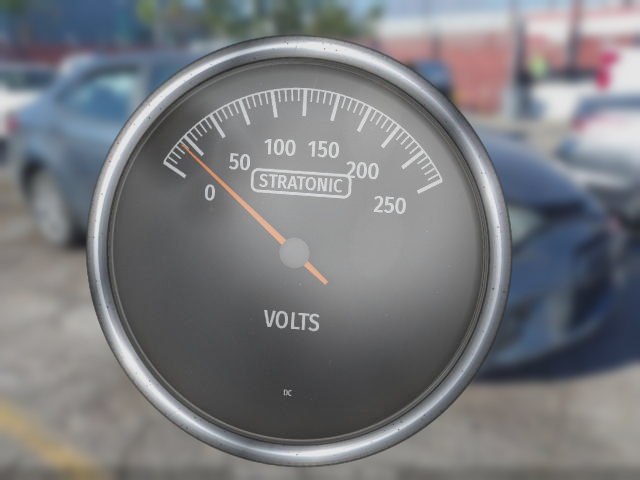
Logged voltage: 20 V
